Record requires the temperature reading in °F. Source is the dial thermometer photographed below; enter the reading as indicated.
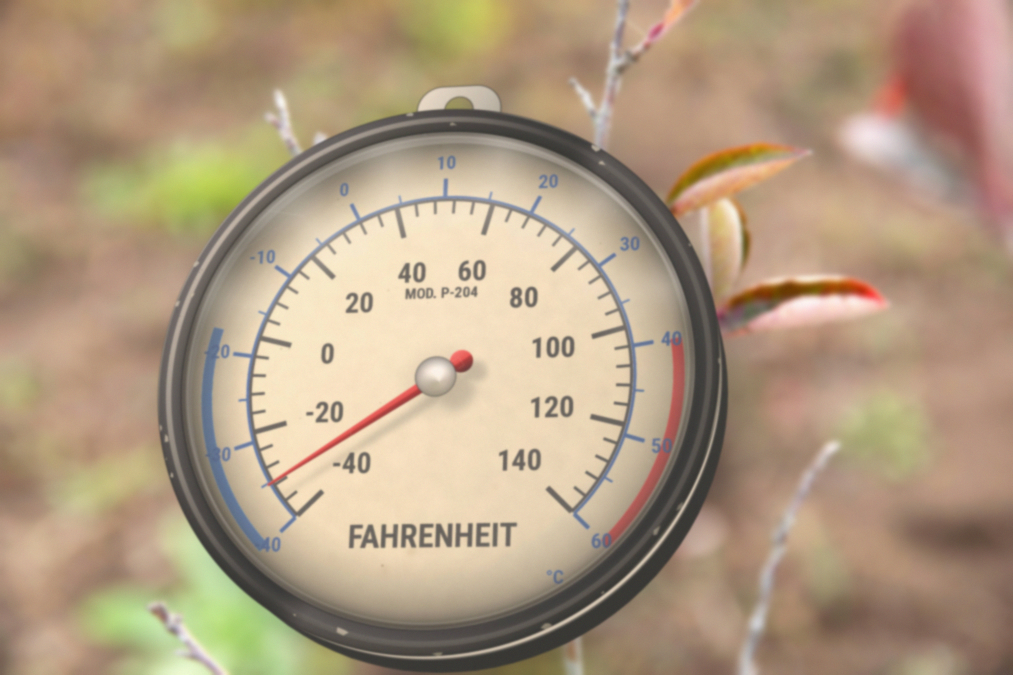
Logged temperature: -32 °F
